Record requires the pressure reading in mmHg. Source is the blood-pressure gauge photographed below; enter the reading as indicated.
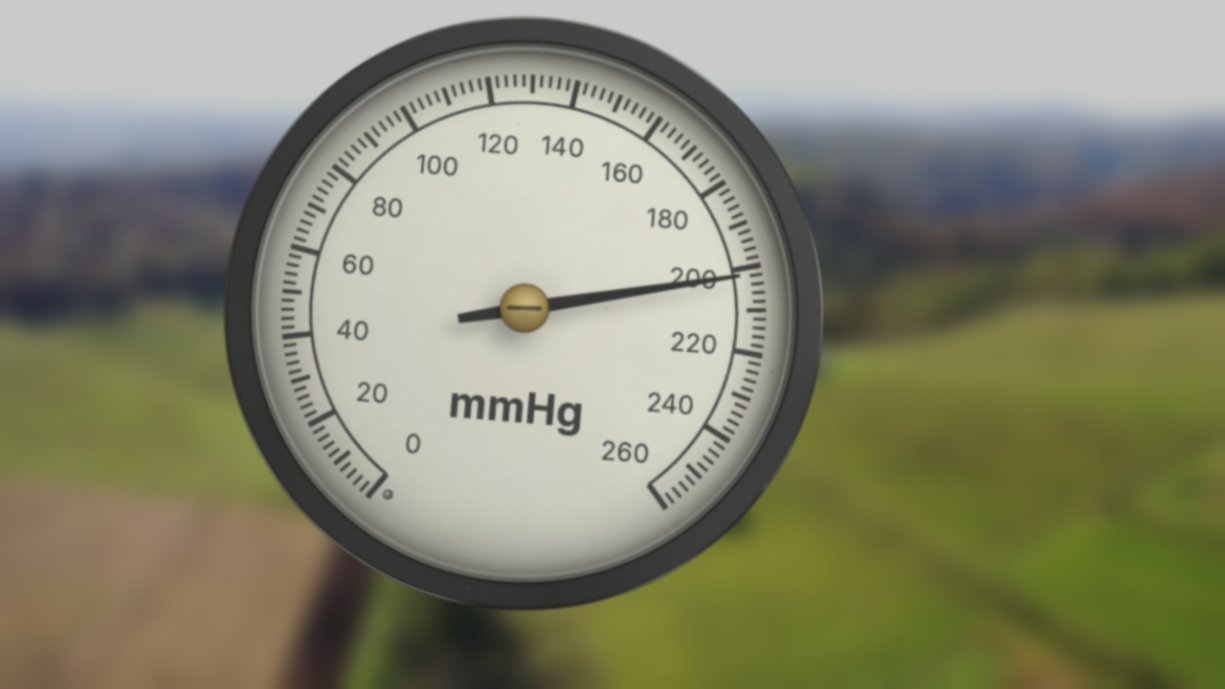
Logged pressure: 202 mmHg
